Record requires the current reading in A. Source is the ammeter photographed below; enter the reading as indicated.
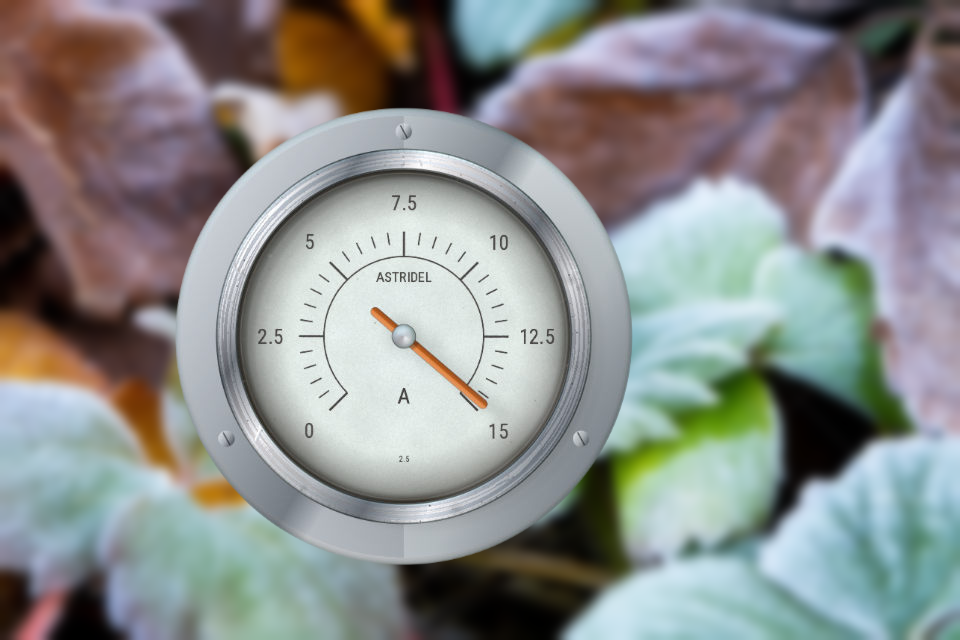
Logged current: 14.75 A
